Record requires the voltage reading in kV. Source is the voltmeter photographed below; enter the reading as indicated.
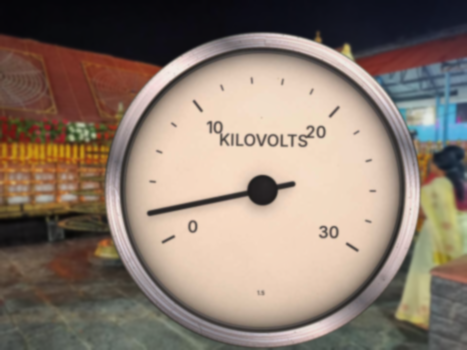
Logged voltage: 2 kV
